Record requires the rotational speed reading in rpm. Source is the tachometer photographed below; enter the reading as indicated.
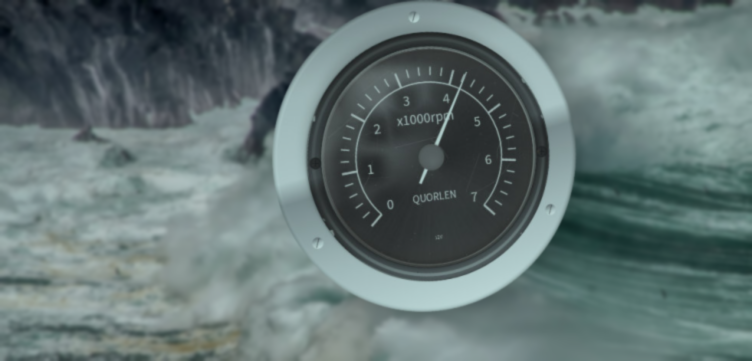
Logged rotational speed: 4200 rpm
